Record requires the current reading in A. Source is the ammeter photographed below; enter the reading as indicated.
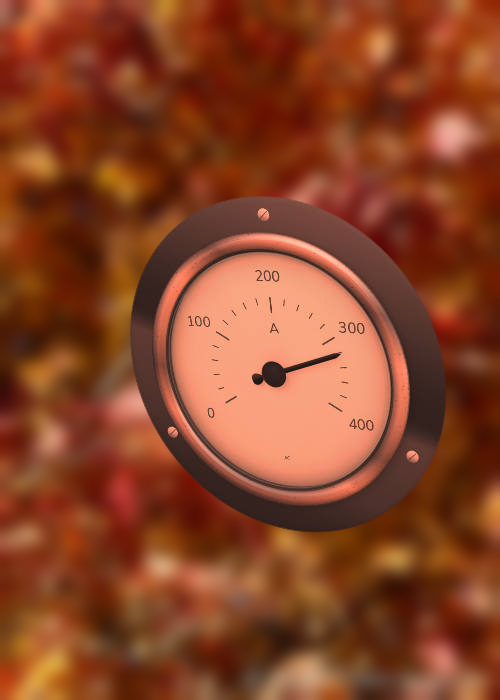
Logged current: 320 A
